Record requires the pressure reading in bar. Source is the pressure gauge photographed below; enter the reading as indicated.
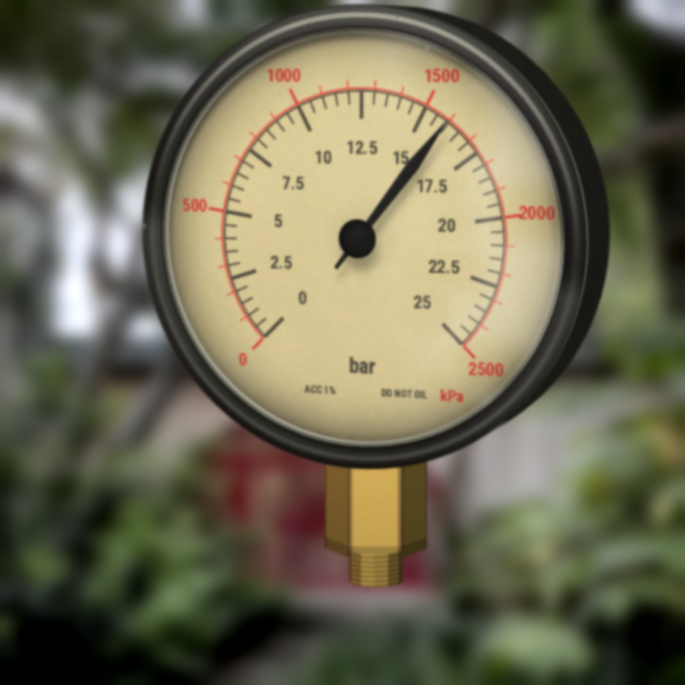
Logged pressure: 16 bar
